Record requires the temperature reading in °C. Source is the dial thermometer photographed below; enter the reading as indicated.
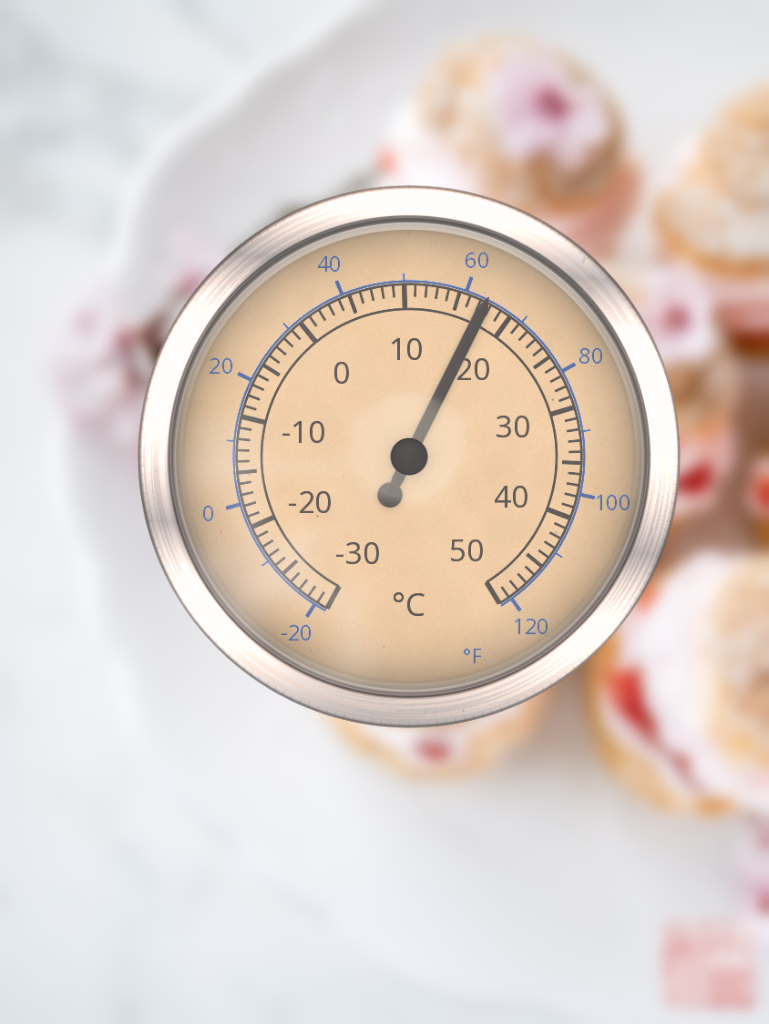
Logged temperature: 17.5 °C
